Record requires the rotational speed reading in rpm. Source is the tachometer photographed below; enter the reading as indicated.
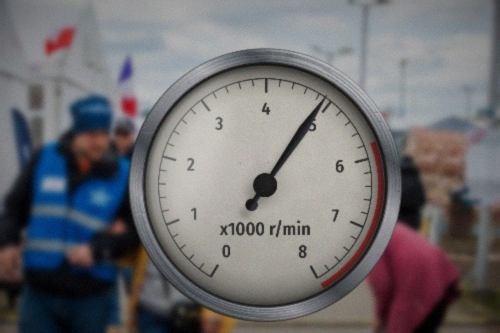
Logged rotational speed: 4900 rpm
